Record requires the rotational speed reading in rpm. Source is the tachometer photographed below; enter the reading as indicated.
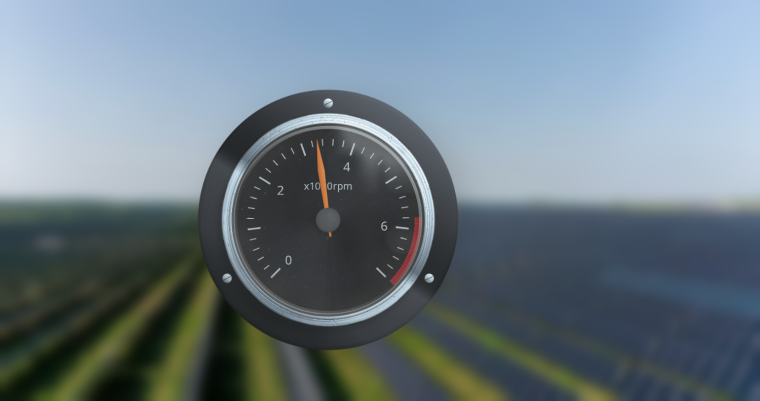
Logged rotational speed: 3300 rpm
